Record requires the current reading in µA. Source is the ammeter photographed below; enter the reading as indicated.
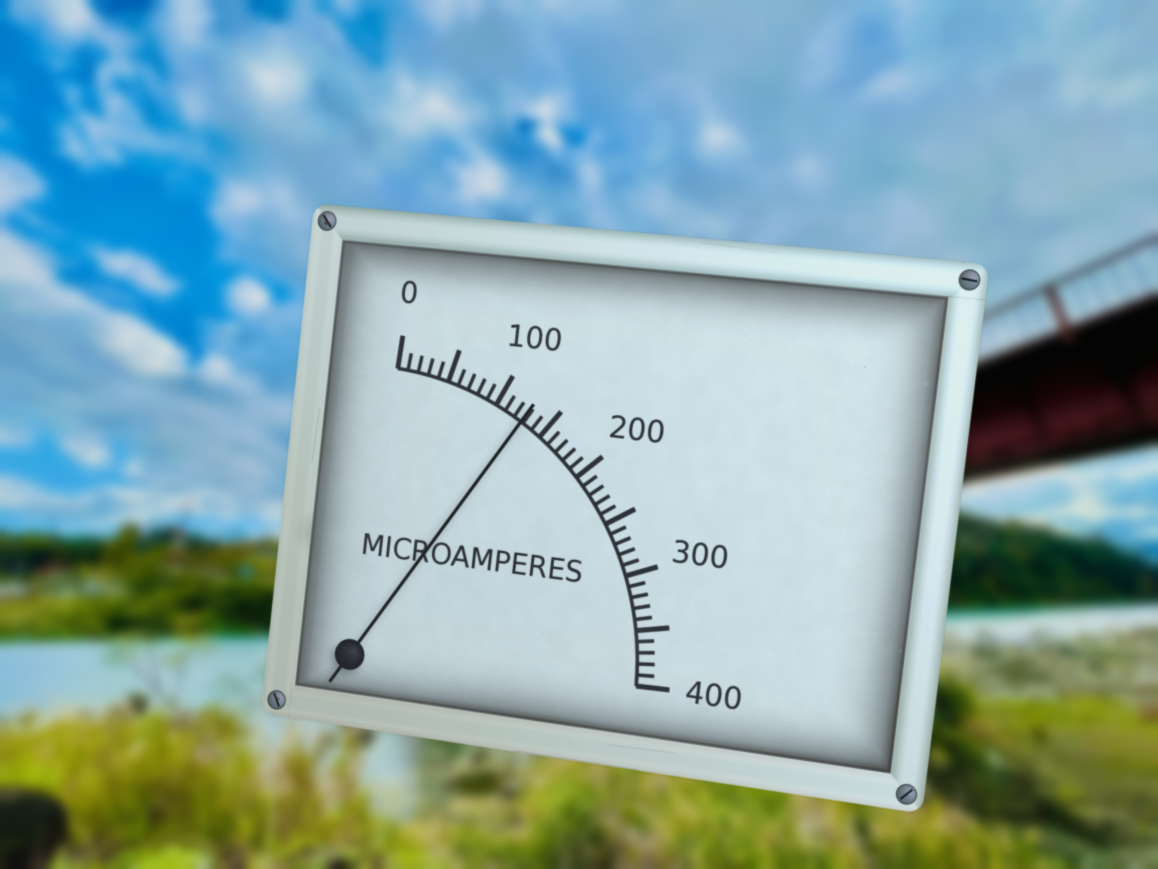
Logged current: 130 µA
